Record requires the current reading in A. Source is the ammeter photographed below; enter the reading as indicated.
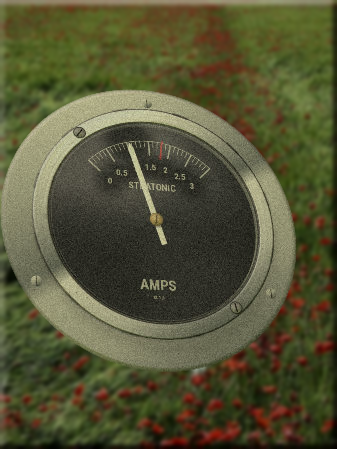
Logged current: 1 A
